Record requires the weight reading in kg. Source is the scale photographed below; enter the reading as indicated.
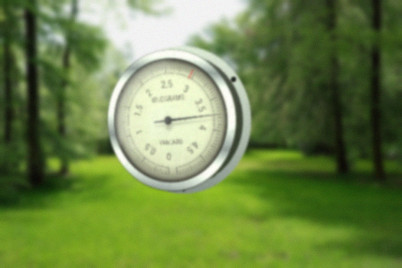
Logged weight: 3.75 kg
